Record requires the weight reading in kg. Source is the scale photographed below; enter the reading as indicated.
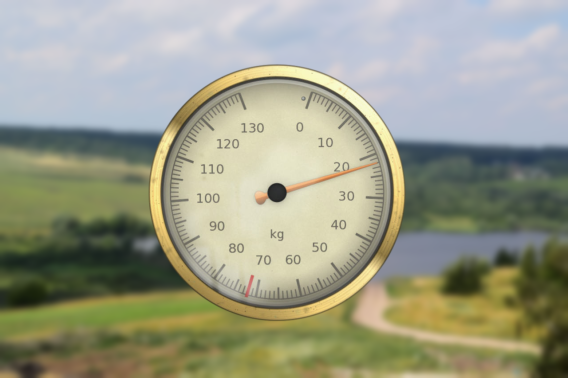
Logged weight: 22 kg
